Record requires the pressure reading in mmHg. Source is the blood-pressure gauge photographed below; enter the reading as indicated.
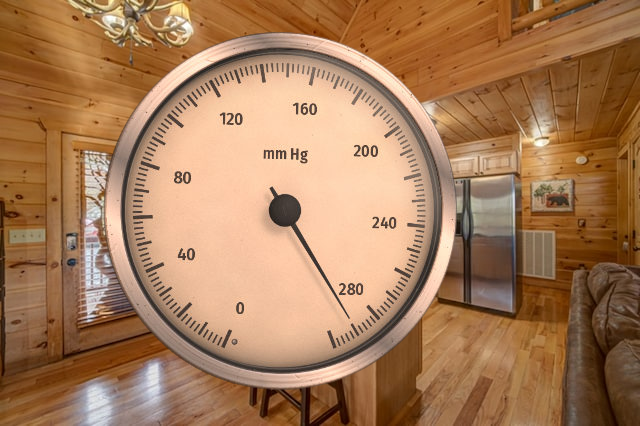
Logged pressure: 290 mmHg
